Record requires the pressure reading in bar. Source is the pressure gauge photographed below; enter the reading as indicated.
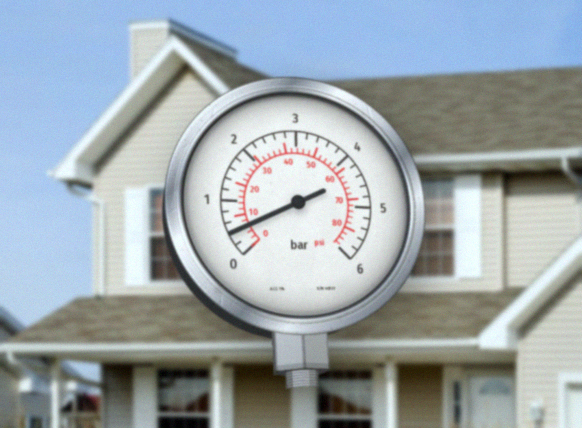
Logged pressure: 0.4 bar
